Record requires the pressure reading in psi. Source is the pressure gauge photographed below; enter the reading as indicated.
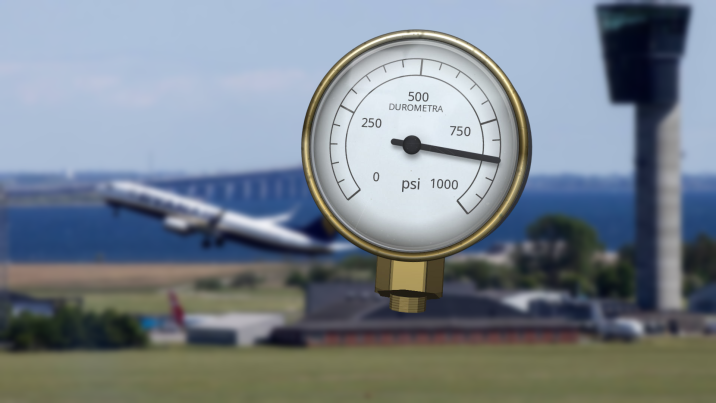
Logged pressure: 850 psi
